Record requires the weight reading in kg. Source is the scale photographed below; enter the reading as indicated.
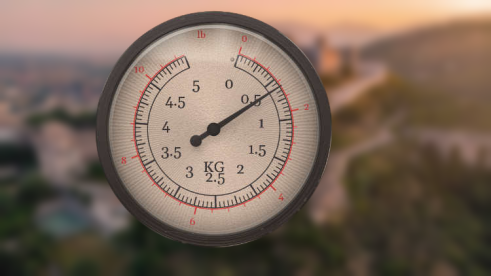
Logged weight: 0.6 kg
